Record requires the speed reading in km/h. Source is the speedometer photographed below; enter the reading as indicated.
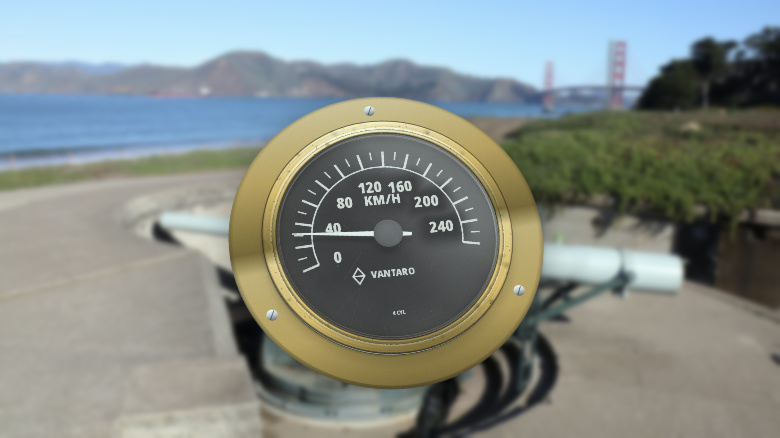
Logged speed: 30 km/h
